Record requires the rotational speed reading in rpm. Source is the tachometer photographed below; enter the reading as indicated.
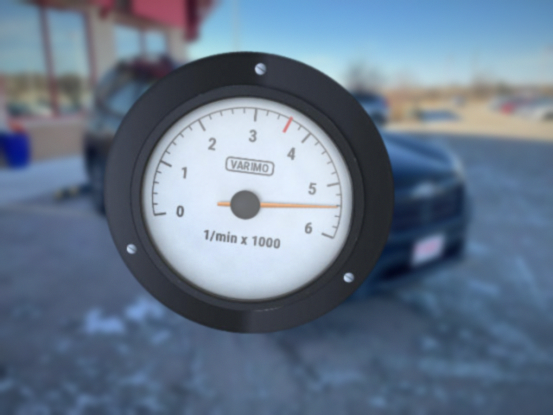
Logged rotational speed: 5400 rpm
